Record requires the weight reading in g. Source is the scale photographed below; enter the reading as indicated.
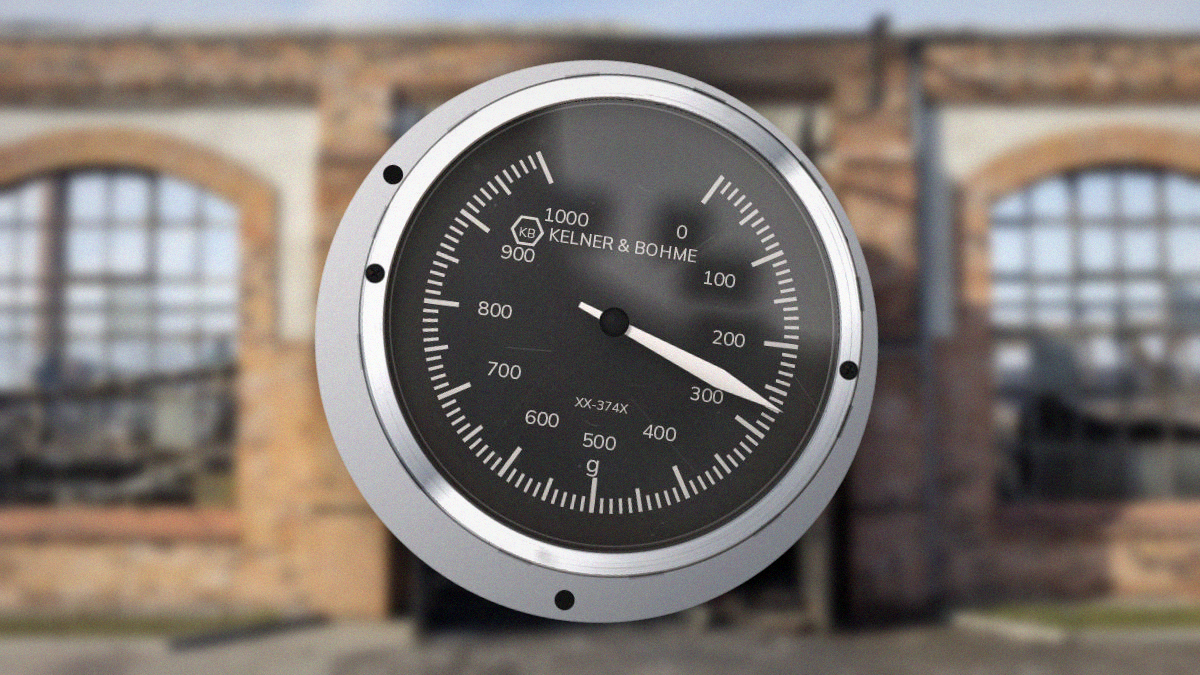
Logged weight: 270 g
